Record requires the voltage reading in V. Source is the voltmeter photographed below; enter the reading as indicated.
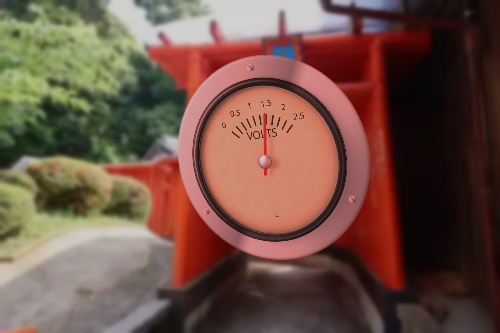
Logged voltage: 1.5 V
